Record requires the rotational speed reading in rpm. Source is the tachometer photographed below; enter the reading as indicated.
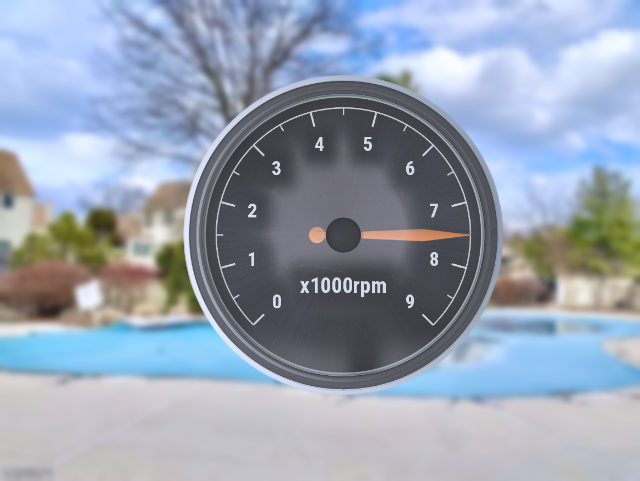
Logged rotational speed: 7500 rpm
